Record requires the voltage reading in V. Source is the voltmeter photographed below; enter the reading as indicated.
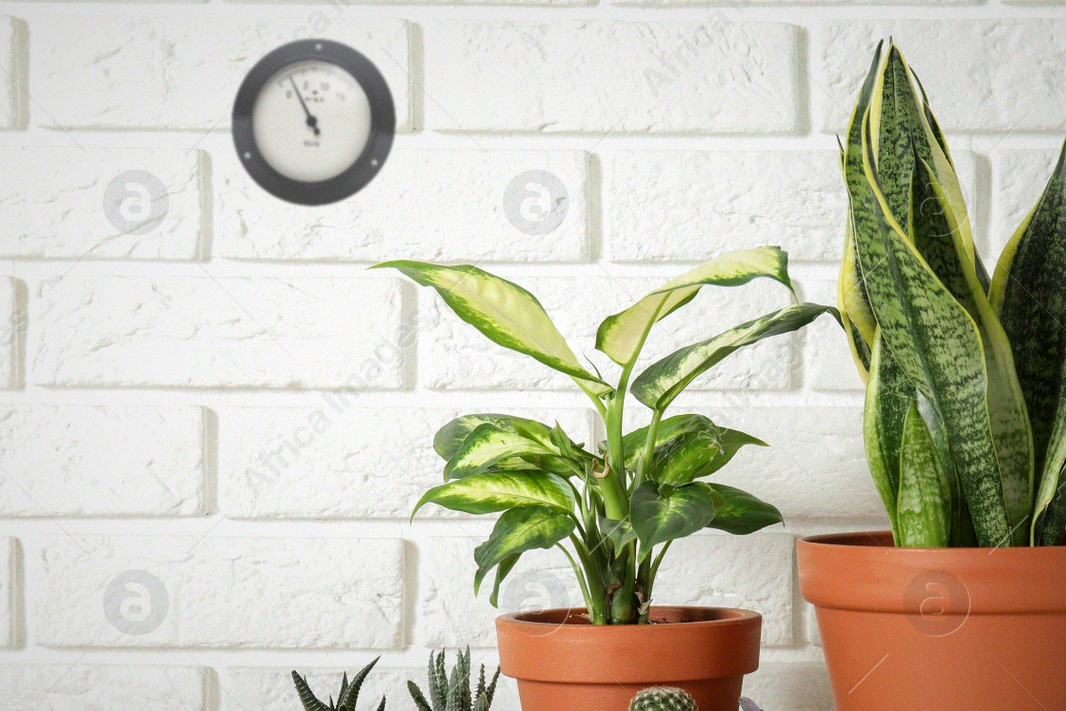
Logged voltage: 2.5 V
